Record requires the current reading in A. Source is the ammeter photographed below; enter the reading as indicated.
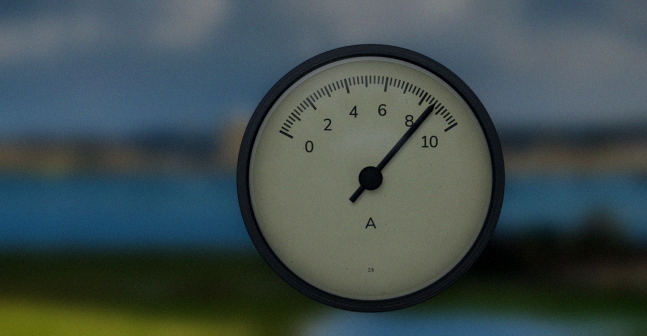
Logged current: 8.6 A
